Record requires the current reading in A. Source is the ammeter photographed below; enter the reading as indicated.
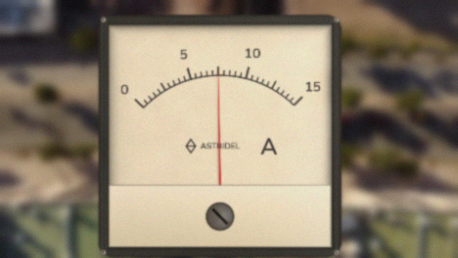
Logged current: 7.5 A
